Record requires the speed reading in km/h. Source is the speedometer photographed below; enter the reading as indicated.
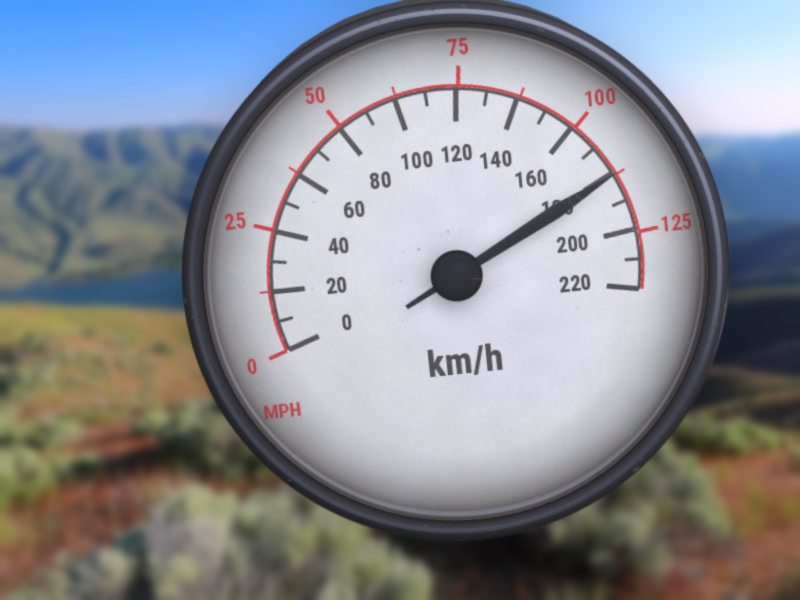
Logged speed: 180 km/h
